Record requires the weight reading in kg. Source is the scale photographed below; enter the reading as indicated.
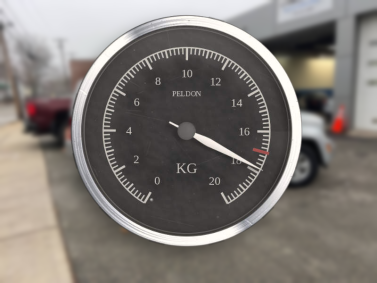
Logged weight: 17.8 kg
